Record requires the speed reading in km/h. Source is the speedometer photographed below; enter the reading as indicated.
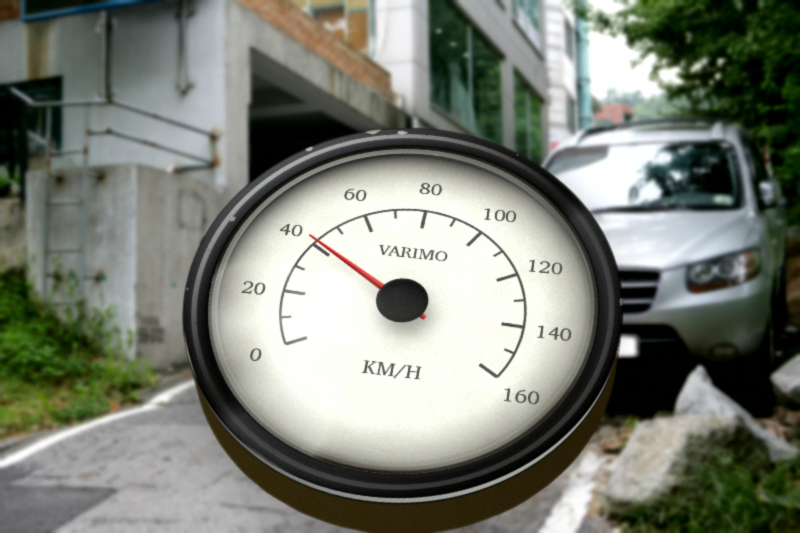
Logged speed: 40 km/h
